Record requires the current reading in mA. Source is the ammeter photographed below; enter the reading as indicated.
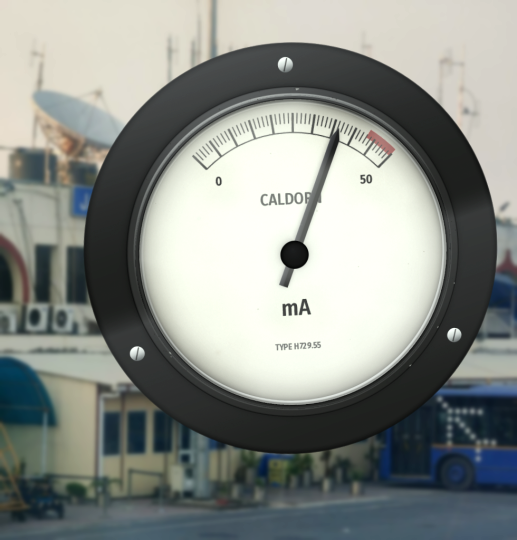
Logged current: 36 mA
